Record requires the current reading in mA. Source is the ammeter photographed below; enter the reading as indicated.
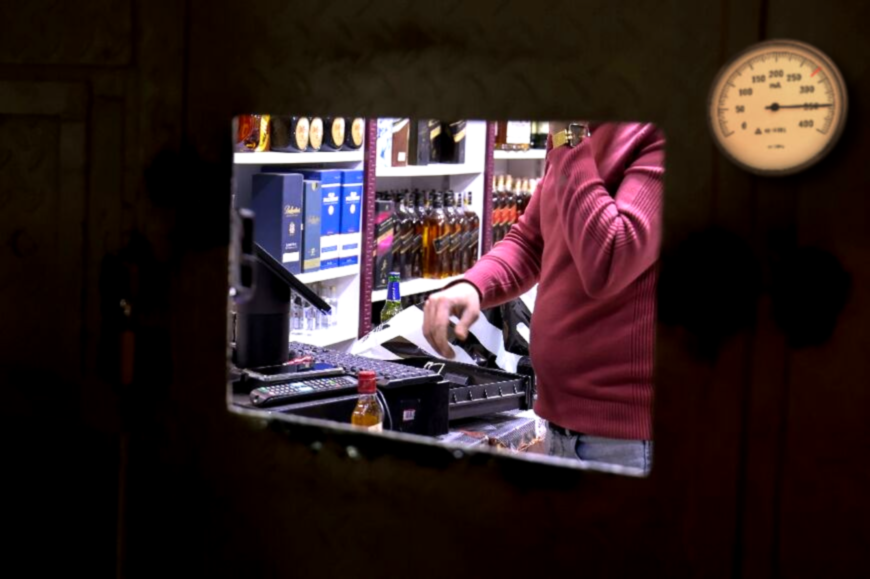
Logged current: 350 mA
